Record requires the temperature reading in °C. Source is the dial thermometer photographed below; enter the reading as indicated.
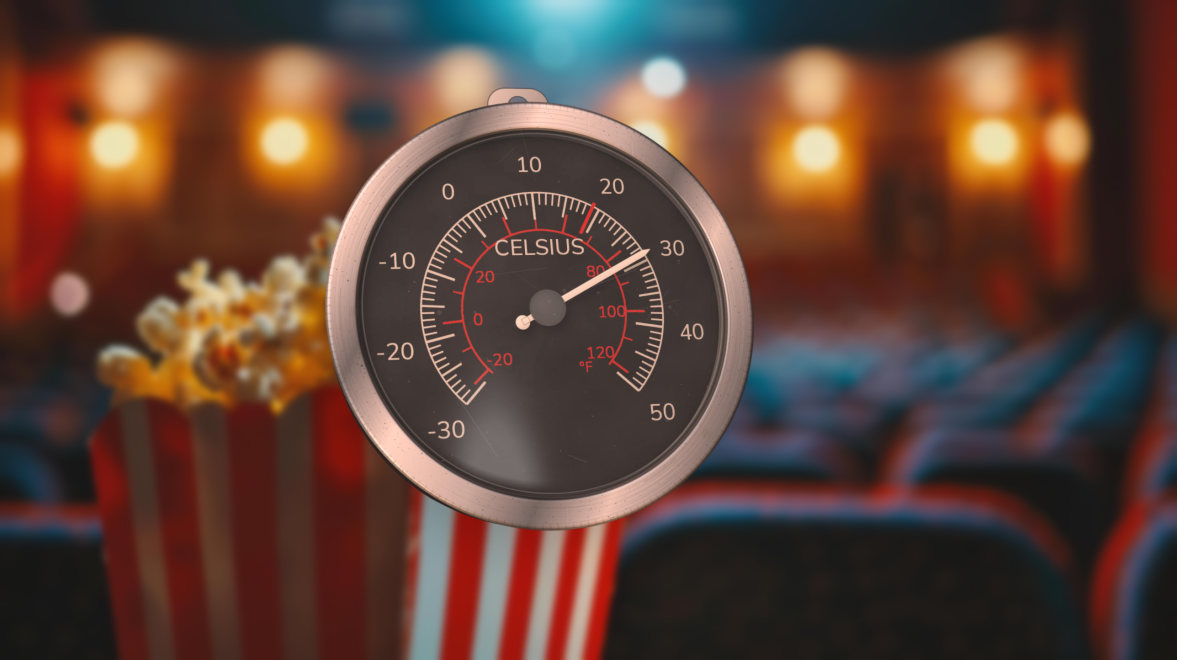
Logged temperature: 29 °C
